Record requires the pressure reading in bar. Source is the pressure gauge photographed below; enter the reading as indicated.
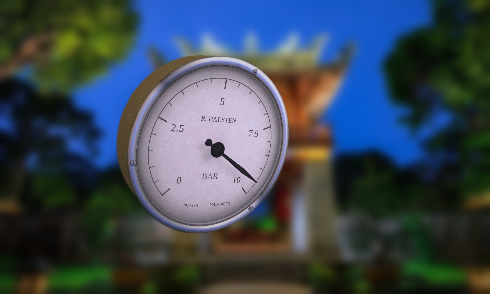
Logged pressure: 9.5 bar
